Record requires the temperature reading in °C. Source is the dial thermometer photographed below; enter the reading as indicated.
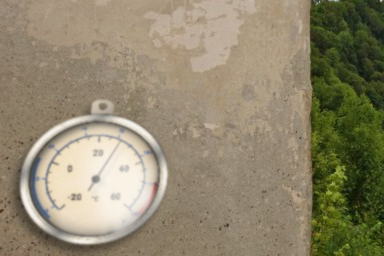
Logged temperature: 28 °C
